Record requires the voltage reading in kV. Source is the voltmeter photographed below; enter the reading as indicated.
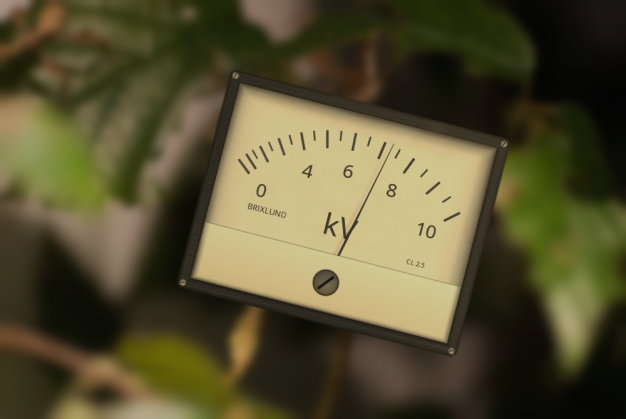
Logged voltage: 7.25 kV
